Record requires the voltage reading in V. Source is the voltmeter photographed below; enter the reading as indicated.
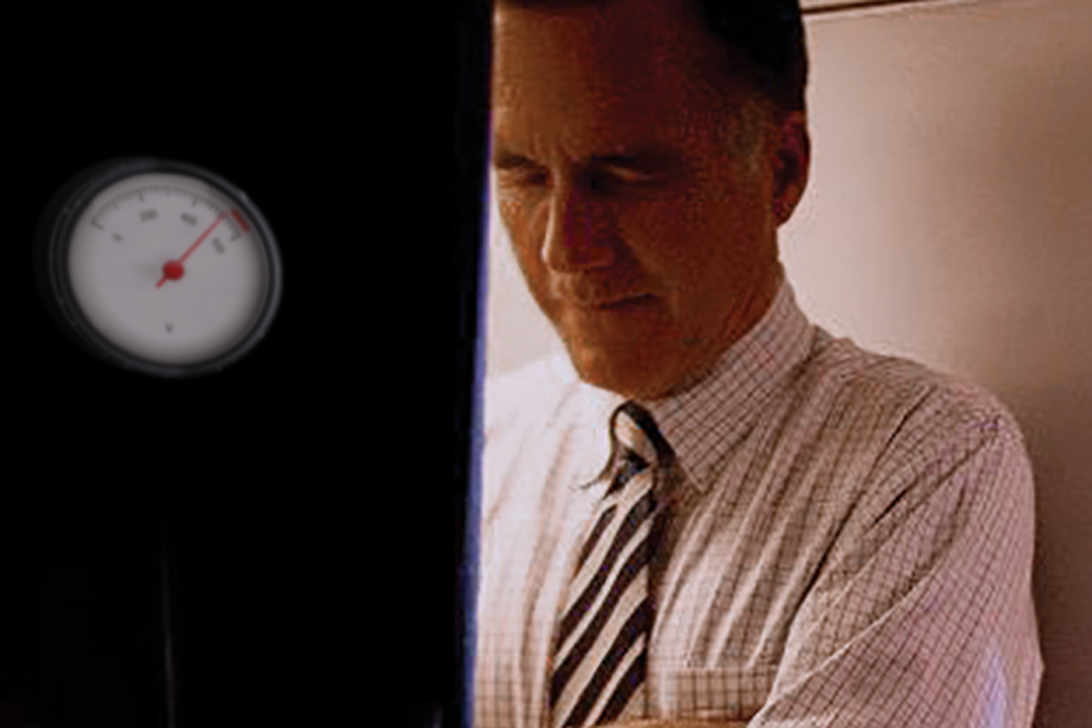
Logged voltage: 500 V
